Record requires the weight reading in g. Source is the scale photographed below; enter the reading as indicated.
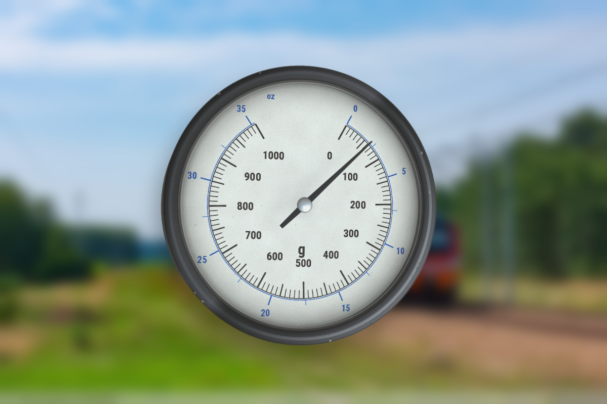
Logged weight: 60 g
